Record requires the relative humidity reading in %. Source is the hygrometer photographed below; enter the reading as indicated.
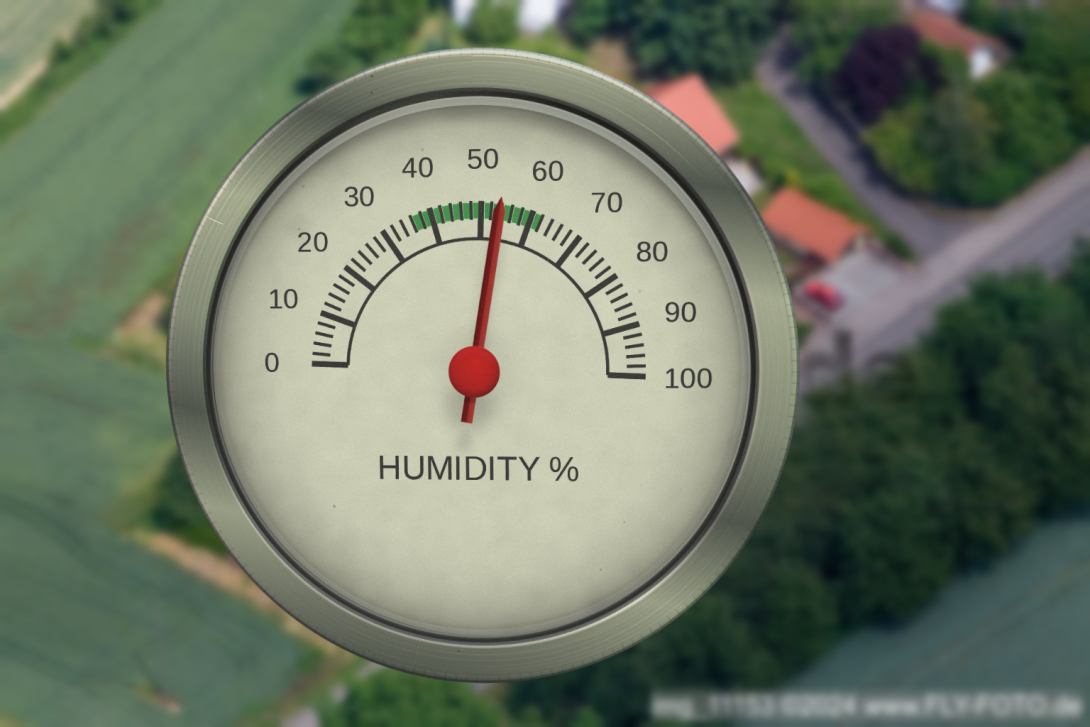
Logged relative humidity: 54 %
